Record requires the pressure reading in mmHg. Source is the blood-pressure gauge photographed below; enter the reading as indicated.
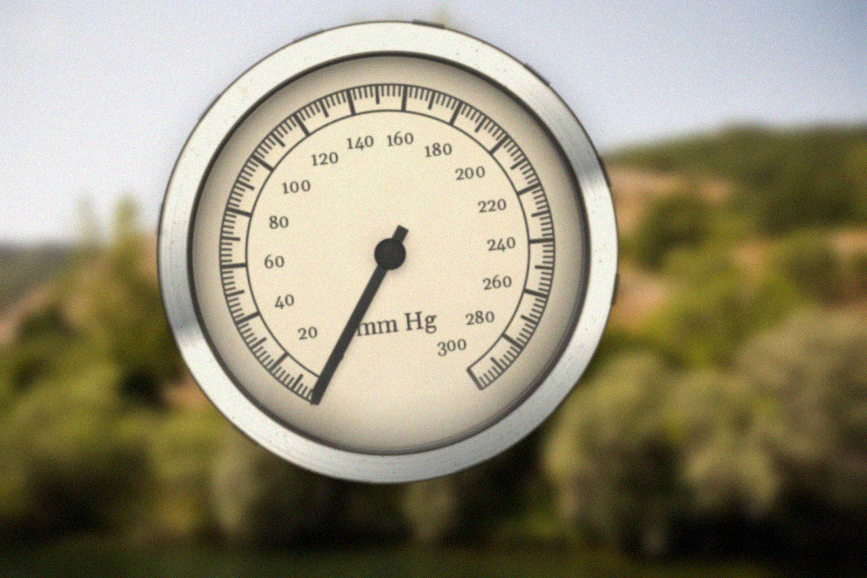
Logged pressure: 2 mmHg
